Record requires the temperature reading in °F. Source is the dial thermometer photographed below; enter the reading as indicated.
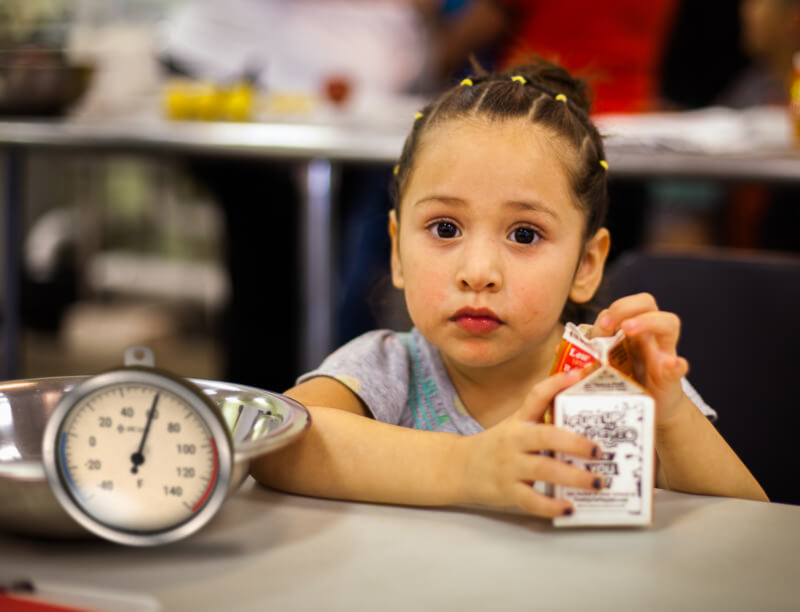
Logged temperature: 60 °F
